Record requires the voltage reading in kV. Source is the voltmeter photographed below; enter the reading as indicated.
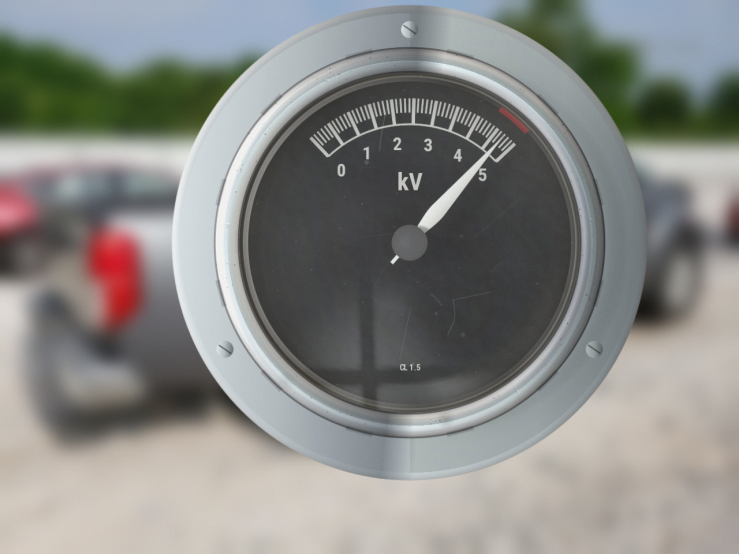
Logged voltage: 4.7 kV
